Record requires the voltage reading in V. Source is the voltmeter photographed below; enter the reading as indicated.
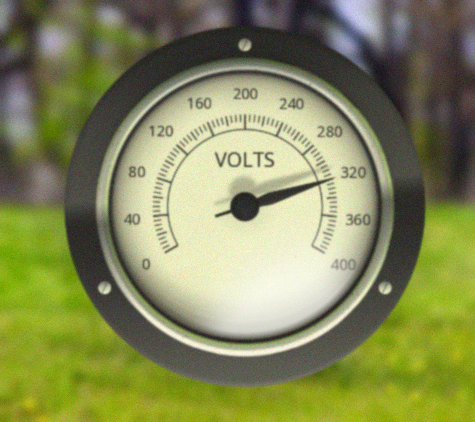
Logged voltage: 320 V
